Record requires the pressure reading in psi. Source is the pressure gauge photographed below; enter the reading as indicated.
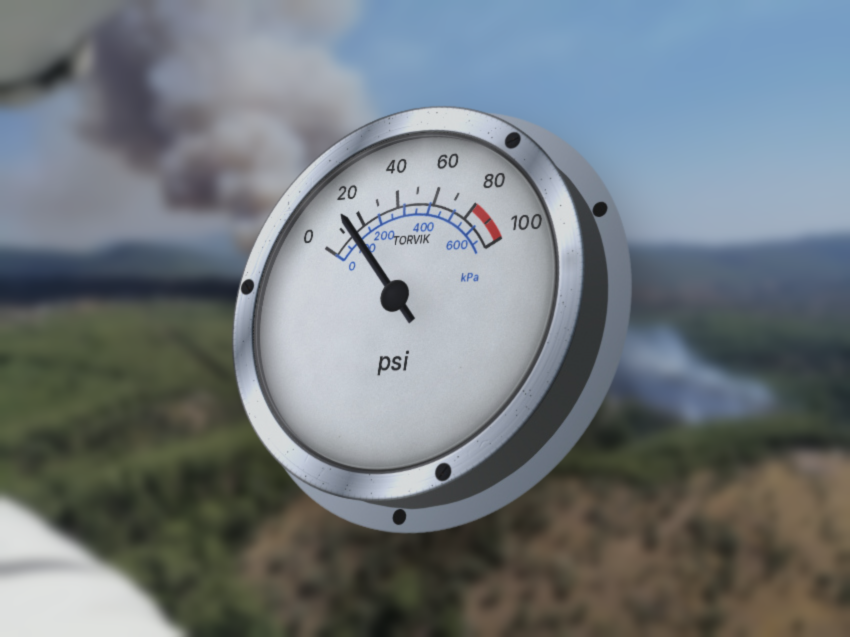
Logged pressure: 15 psi
